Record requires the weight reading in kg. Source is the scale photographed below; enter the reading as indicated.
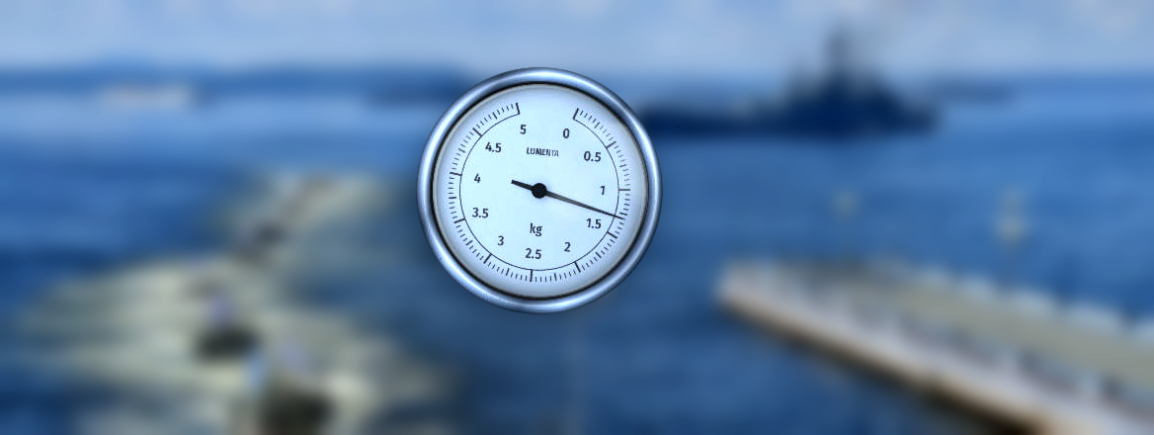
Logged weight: 1.3 kg
